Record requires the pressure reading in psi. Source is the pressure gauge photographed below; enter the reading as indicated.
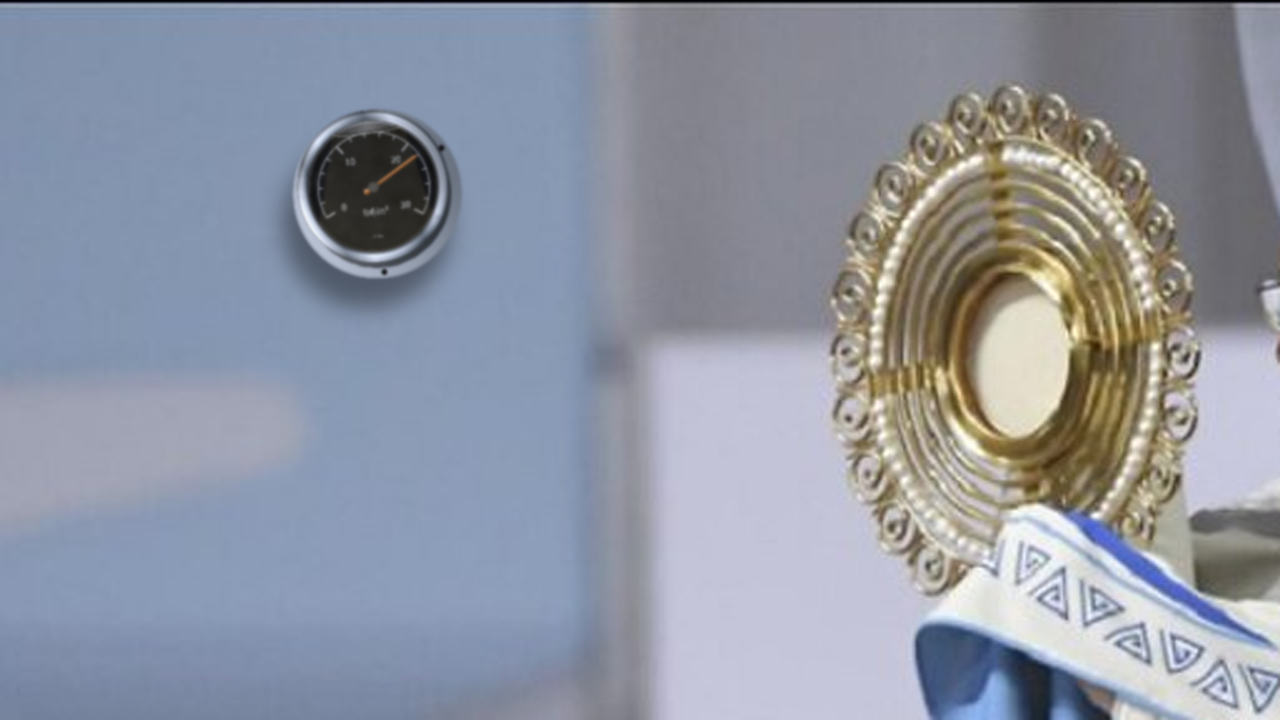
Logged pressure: 22 psi
